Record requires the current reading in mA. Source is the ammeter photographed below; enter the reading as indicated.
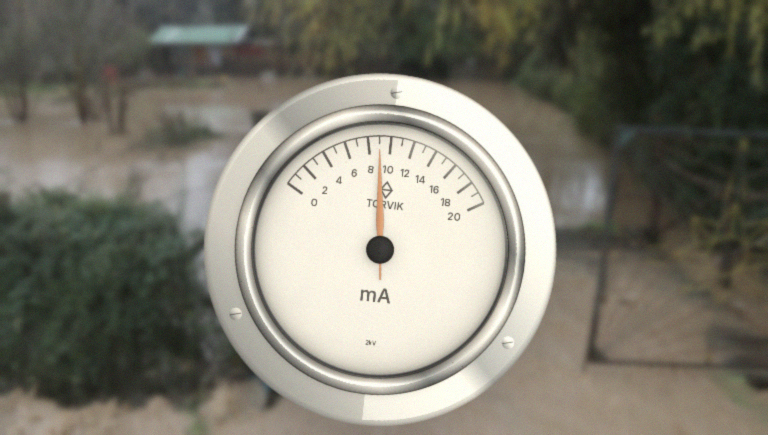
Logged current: 9 mA
